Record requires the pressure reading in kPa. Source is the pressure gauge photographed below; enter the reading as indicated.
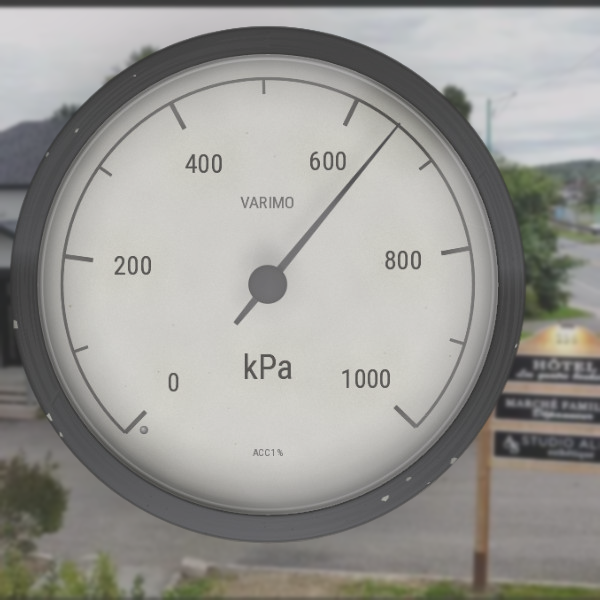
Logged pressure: 650 kPa
